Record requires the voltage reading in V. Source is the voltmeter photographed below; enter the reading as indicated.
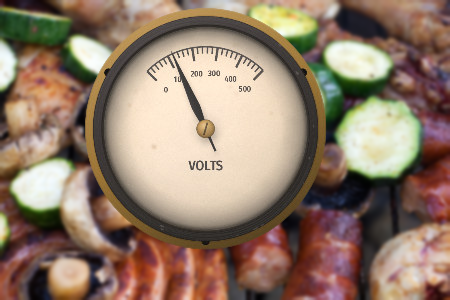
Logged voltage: 120 V
